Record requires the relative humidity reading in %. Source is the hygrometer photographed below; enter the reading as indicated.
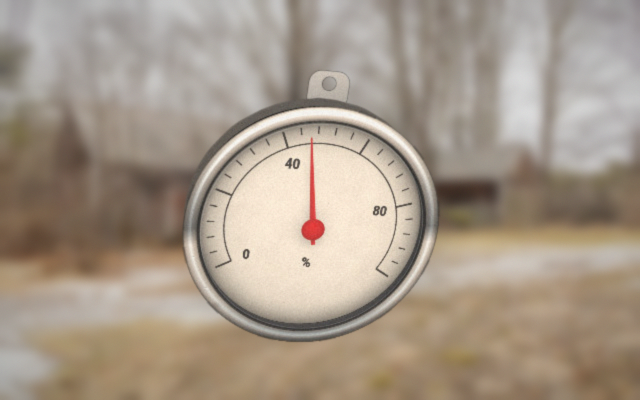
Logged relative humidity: 46 %
